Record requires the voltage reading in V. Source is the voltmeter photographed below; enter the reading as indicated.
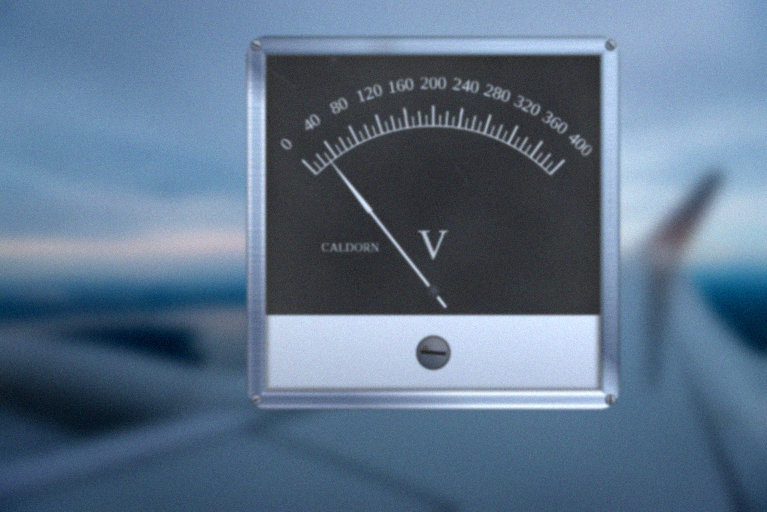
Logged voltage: 30 V
